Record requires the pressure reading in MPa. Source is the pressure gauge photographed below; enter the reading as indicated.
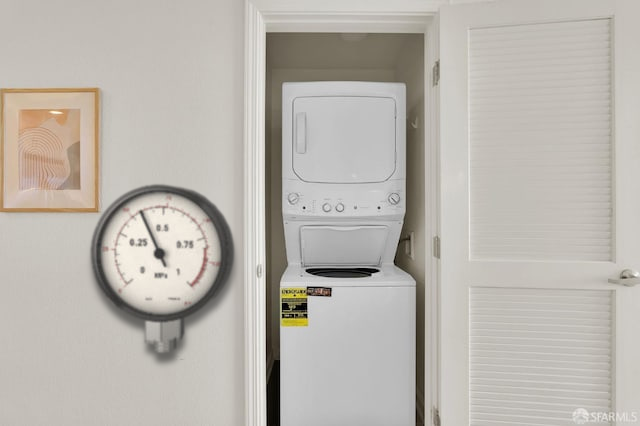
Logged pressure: 0.4 MPa
